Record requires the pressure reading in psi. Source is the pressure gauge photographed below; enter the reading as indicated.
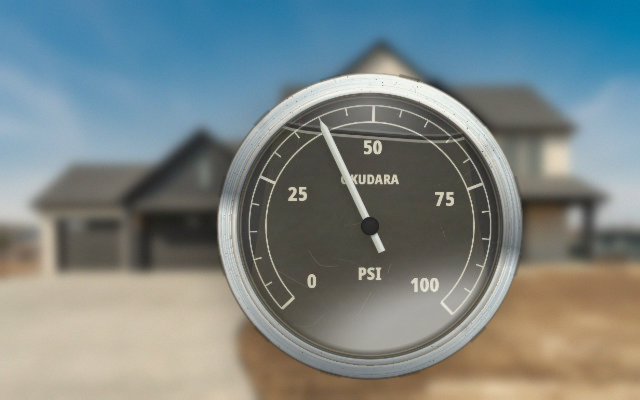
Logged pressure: 40 psi
